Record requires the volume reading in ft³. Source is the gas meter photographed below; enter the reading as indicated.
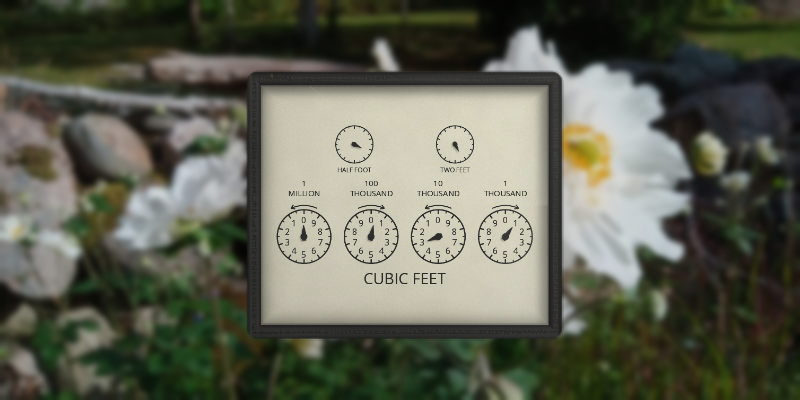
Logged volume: 3100 ft³
